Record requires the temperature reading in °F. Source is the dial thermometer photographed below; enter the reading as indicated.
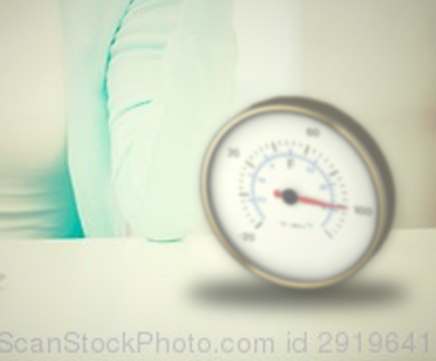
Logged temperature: 100 °F
